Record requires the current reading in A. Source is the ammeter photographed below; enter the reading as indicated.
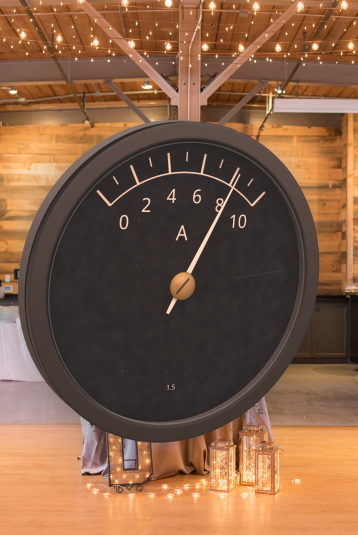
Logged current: 8 A
